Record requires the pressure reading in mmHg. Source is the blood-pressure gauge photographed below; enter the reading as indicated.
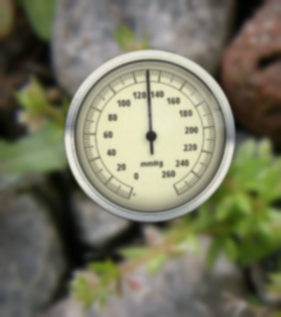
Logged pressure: 130 mmHg
